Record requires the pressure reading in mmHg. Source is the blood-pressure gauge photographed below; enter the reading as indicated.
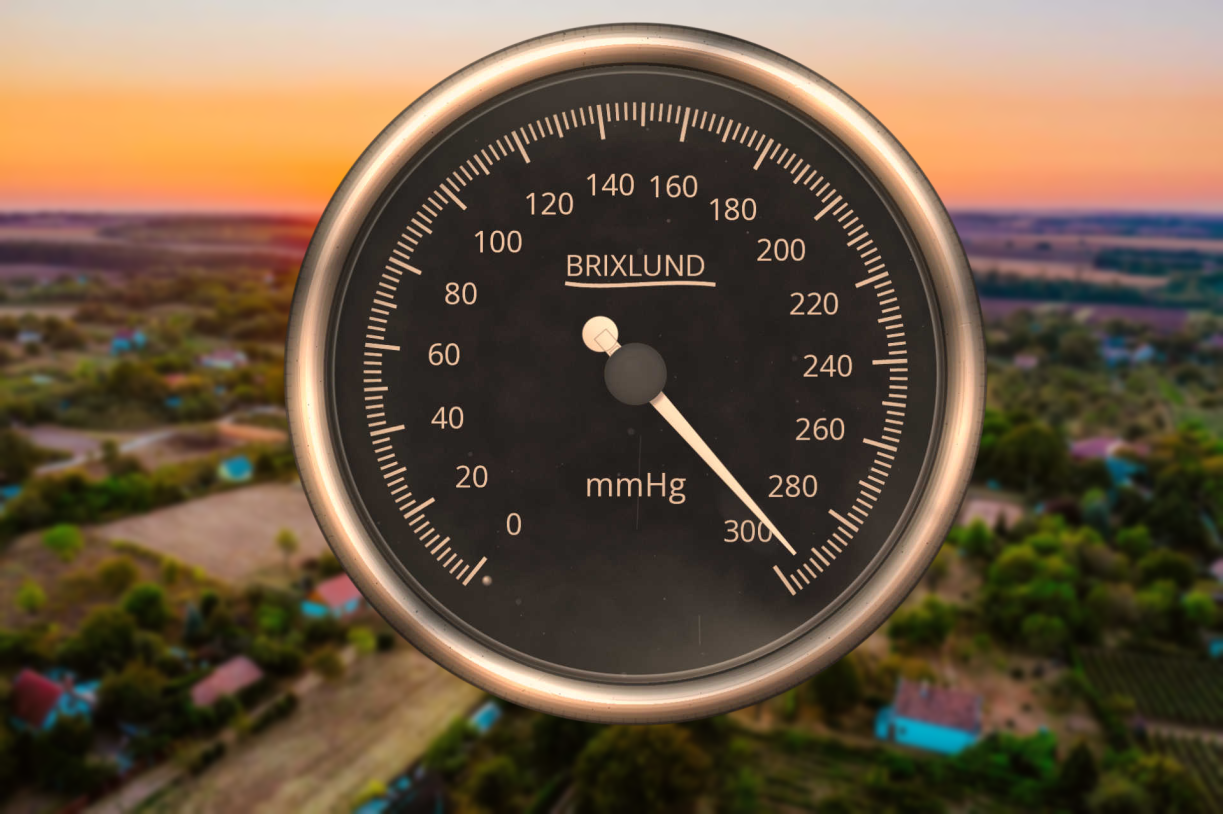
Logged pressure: 294 mmHg
